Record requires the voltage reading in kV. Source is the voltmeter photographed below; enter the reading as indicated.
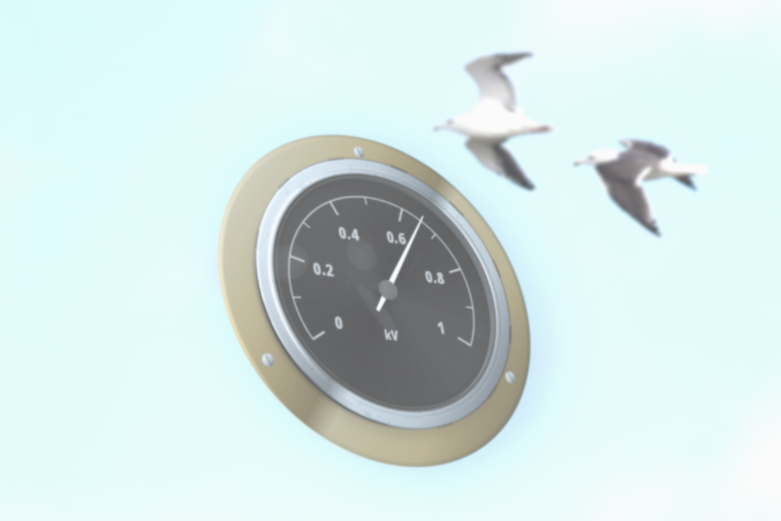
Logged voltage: 0.65 kV
